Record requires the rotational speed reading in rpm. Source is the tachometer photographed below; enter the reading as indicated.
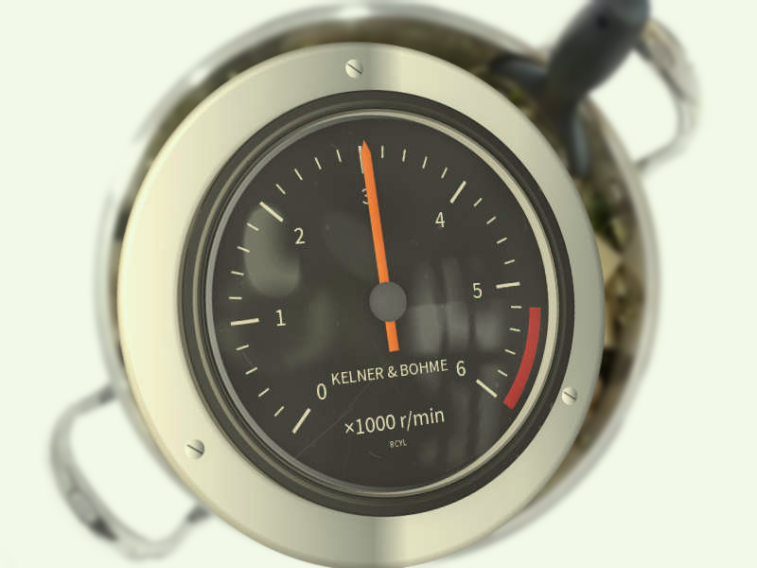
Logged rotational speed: 3000 rpm
